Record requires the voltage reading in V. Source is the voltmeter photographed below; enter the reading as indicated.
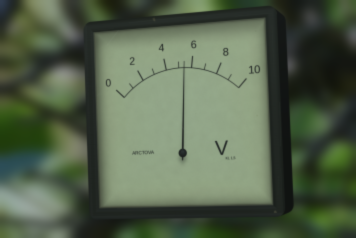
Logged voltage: 5.5 V
